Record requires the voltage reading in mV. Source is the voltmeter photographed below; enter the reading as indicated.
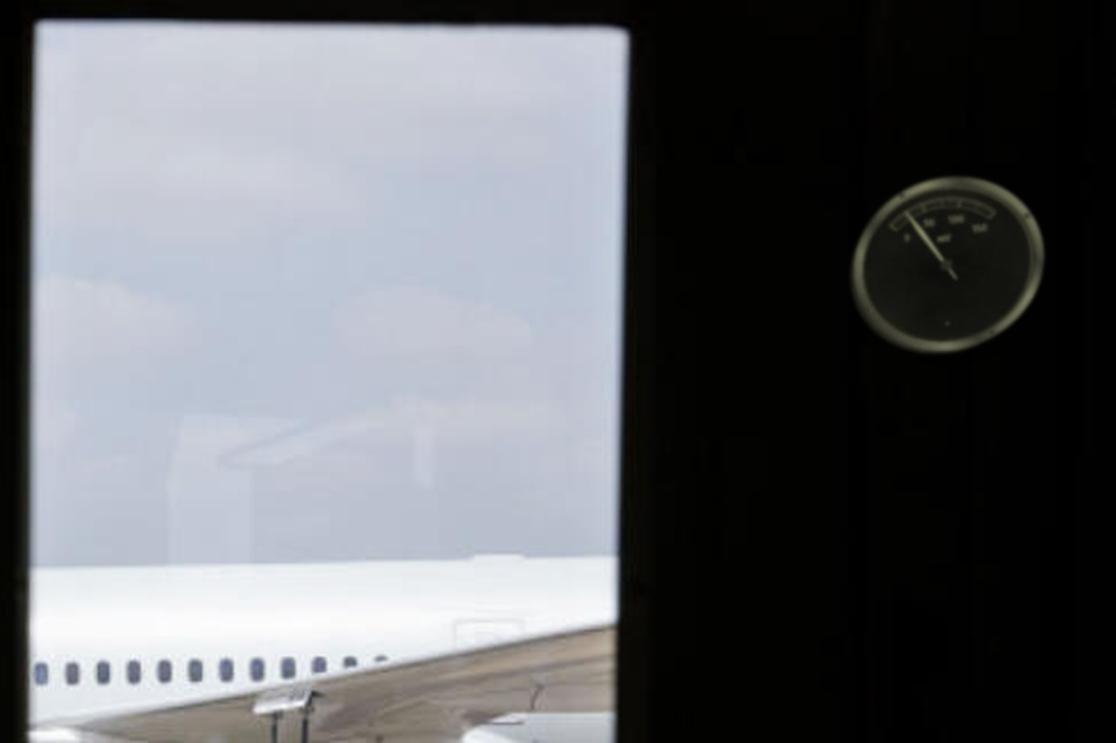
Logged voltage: 25 mV
